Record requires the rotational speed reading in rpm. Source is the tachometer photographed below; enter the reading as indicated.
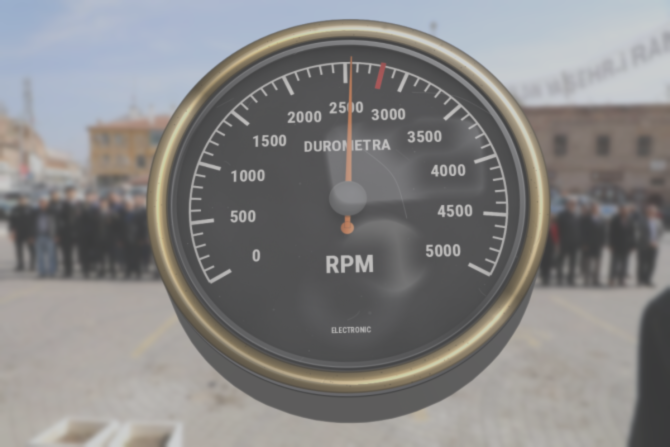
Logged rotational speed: 2550 rpm
